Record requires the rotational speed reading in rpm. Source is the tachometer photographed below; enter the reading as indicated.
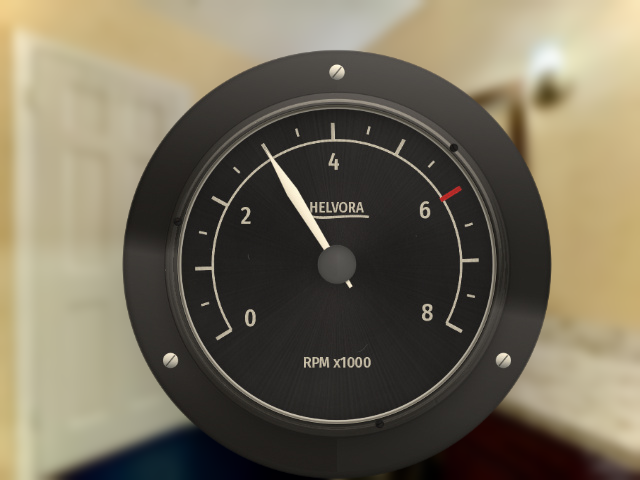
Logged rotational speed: 3000 rpm
